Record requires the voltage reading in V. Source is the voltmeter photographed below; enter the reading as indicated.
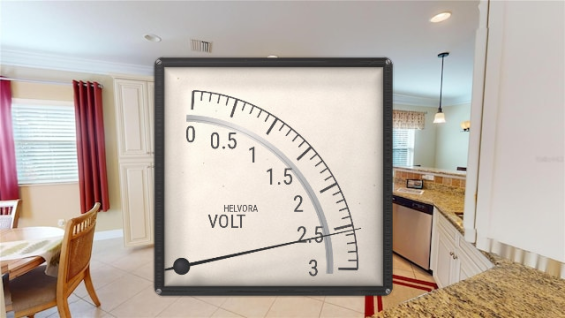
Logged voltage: 2.55 V
